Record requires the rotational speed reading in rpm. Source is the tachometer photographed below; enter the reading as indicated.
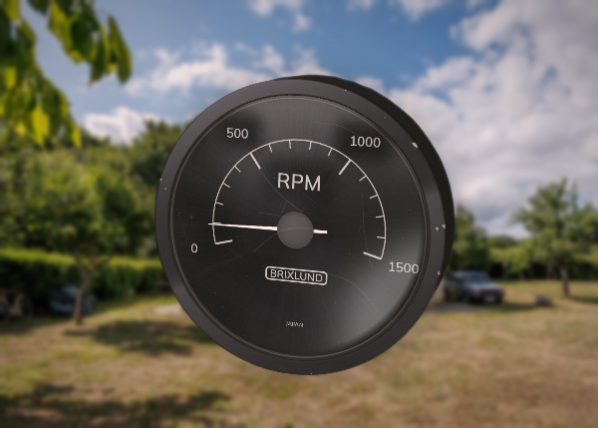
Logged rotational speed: 100 rpm
